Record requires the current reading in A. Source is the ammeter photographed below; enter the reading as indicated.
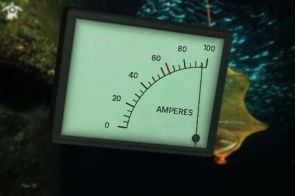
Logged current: 95 A
